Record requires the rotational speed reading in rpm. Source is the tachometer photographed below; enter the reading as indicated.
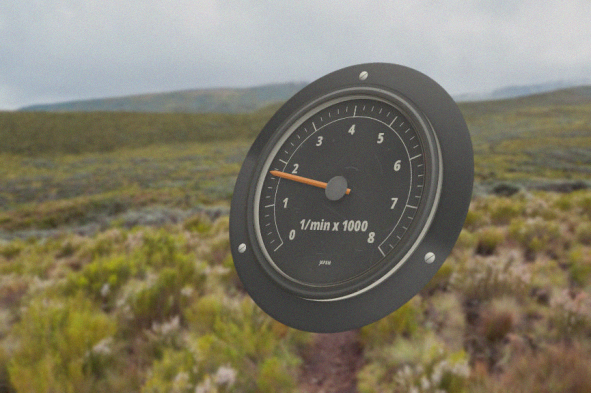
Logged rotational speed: 1700 rpm
